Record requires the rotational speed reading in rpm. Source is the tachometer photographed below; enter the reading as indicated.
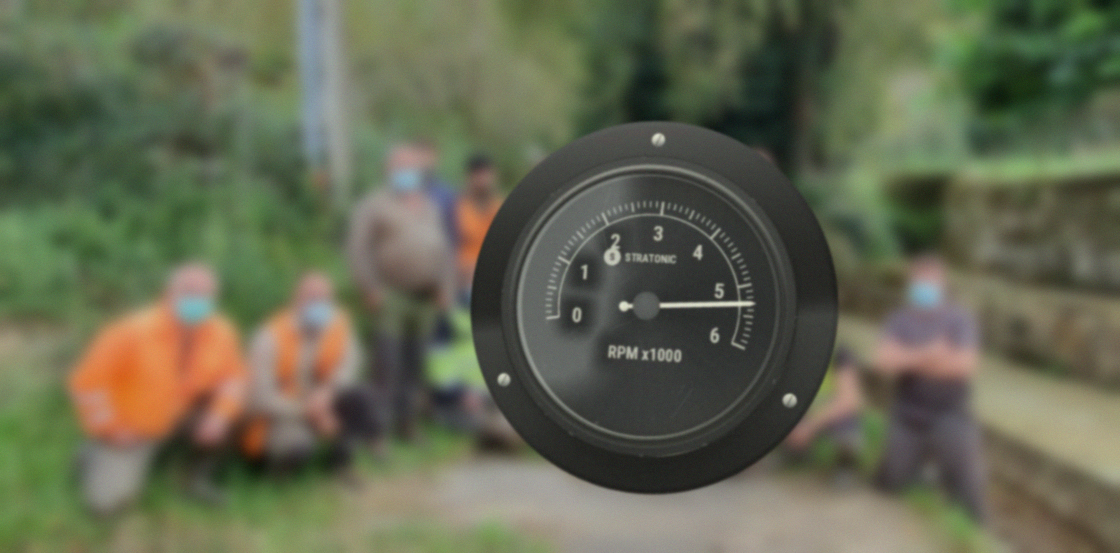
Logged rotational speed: 5300 rpm
